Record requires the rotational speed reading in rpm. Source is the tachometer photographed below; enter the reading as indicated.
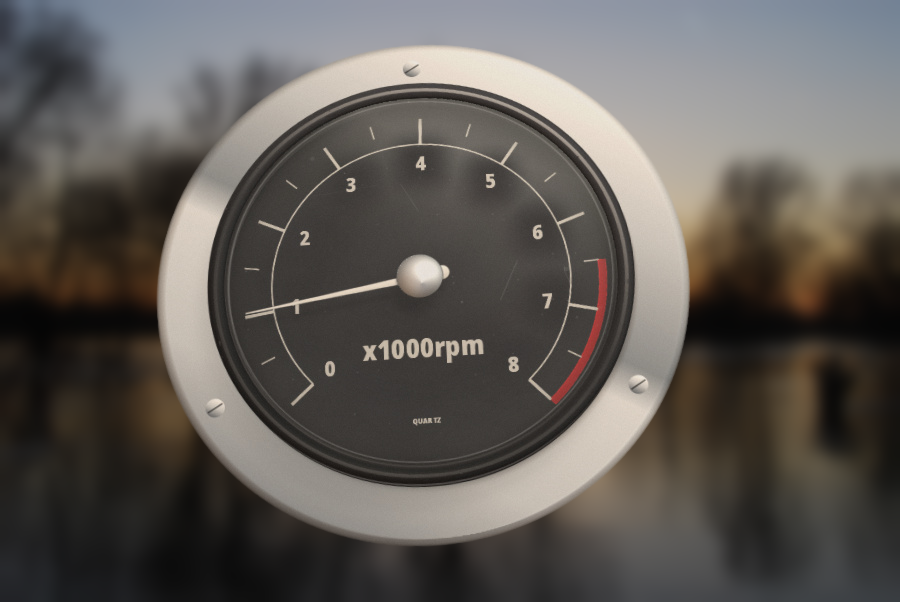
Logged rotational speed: 1000 rpm
